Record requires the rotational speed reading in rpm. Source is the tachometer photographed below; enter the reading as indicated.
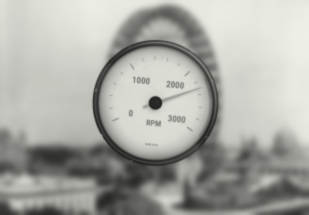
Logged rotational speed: 2300 rpm
